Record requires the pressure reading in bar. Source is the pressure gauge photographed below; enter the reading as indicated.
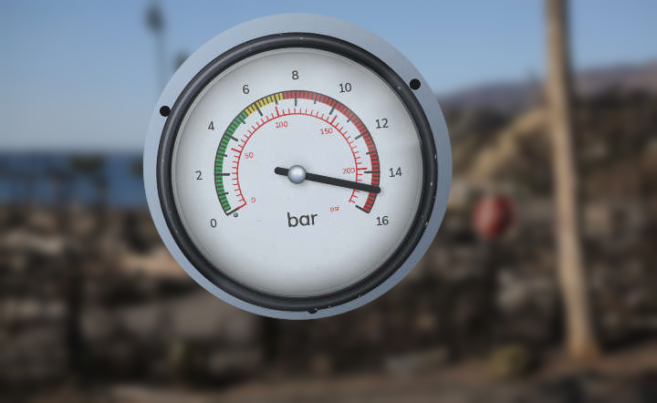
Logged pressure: 14.8 bar
